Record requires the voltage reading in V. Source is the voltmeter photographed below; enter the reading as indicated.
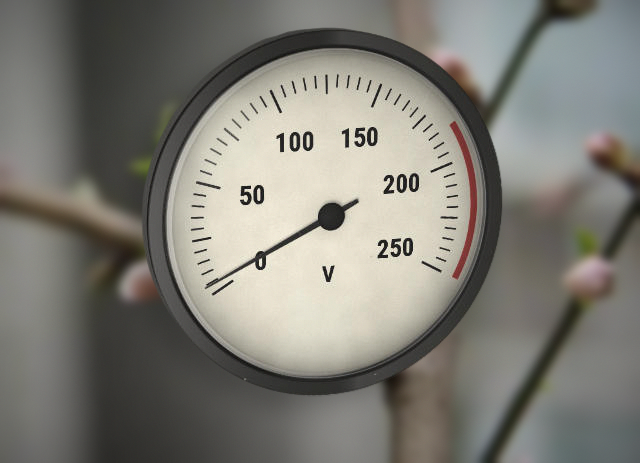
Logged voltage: 5 V
